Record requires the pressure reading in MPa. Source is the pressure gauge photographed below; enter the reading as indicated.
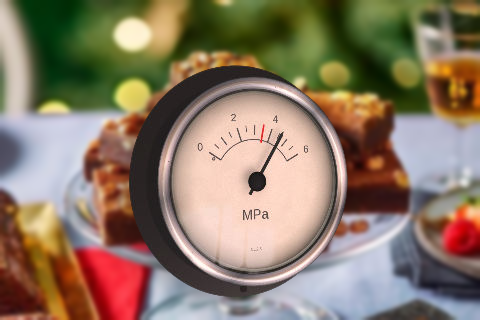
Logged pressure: 4.5 MPa
